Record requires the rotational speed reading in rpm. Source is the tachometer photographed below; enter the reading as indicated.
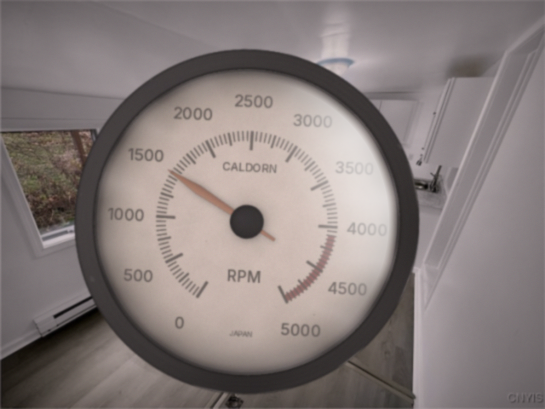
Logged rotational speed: 1500 rpm
